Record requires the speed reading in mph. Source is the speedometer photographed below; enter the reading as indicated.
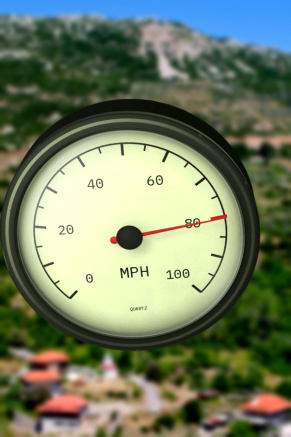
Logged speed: 80 mph
